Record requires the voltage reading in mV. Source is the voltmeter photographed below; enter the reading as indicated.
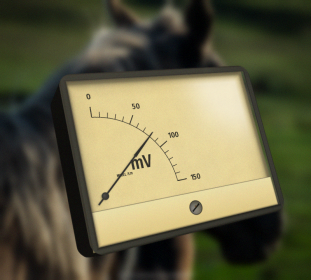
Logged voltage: 80 mV
